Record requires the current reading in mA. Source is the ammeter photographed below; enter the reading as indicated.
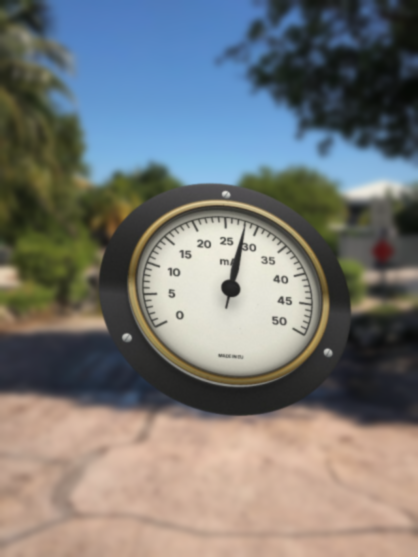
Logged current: 28 mA
